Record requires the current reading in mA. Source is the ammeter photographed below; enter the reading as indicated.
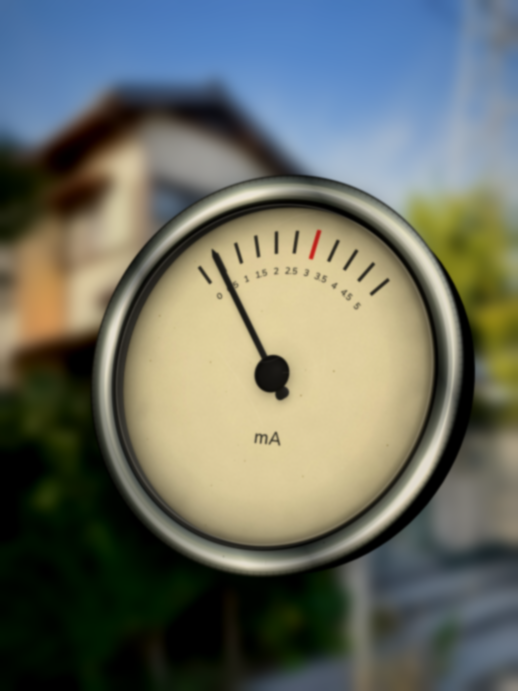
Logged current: 0.5 mA
